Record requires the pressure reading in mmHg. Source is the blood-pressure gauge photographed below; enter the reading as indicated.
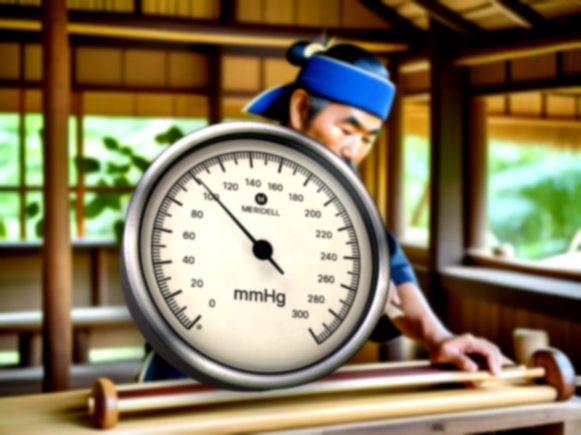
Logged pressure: 100 mmHg
